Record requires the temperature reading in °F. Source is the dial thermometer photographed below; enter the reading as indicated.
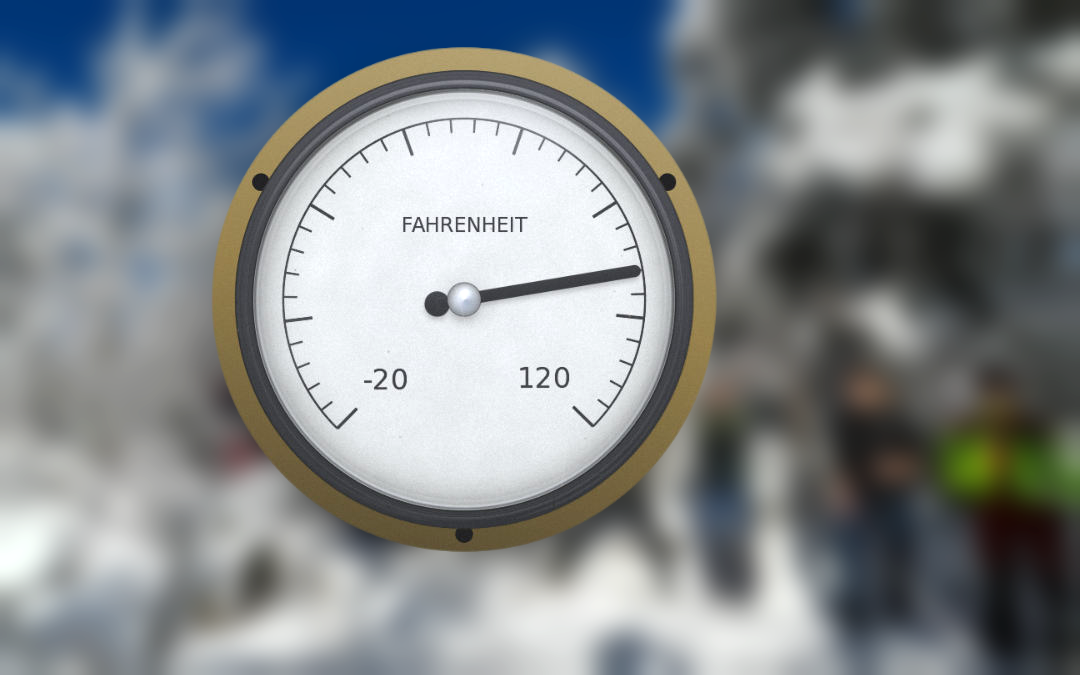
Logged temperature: 92 °F
